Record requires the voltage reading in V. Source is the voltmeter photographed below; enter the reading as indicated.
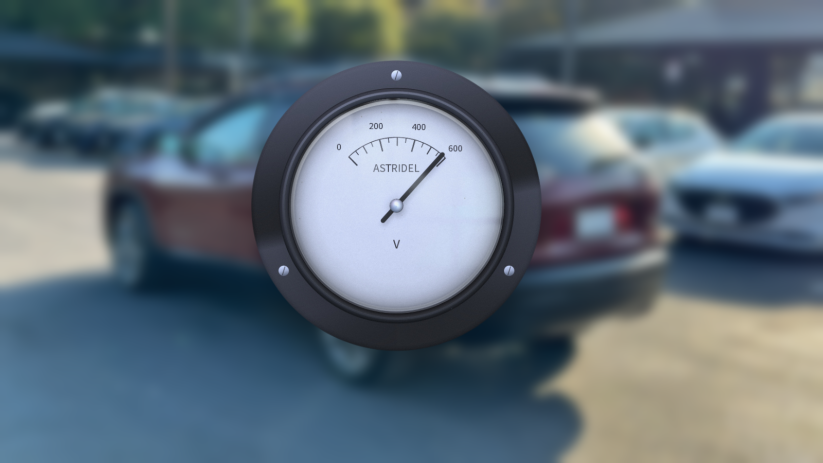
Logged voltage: 575 V
